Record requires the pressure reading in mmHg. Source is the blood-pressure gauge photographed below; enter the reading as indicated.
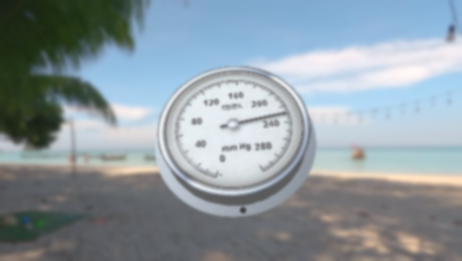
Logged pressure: 230 mmHg
